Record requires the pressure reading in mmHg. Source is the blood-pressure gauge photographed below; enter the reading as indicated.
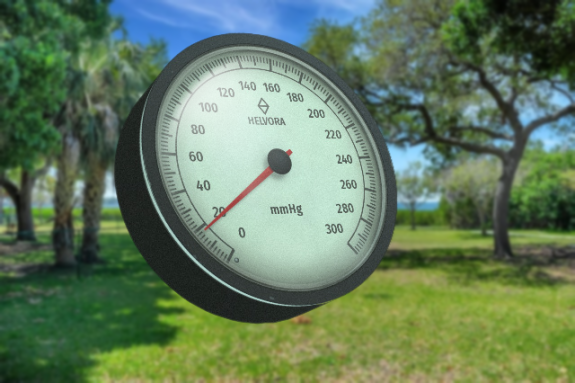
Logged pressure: 18 mmHg
